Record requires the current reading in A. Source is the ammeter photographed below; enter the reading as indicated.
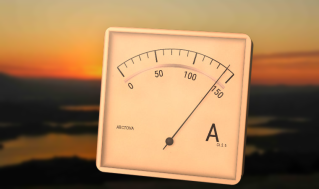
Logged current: 140 A
